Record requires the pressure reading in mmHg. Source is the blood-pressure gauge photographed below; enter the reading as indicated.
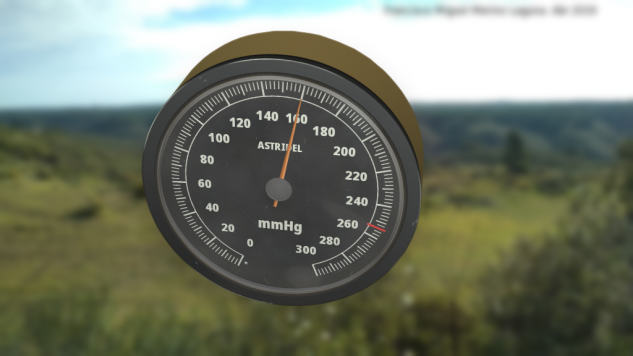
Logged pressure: 160 mmHg
